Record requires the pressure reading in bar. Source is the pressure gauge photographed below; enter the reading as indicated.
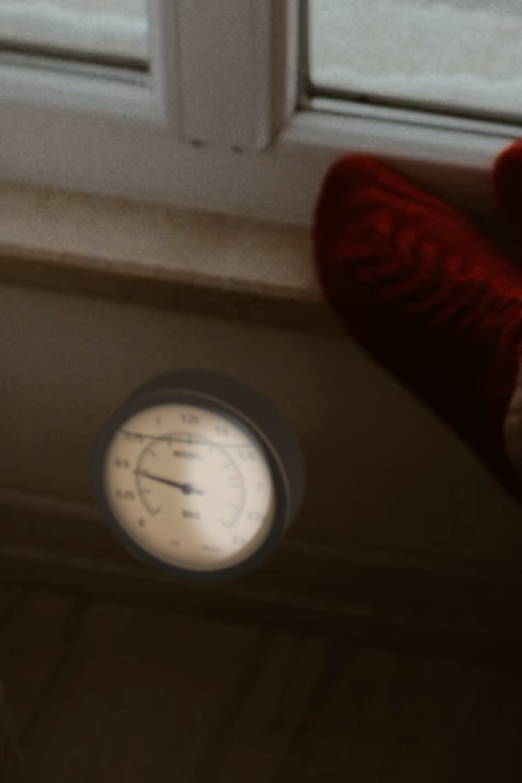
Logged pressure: 0.5 bar
